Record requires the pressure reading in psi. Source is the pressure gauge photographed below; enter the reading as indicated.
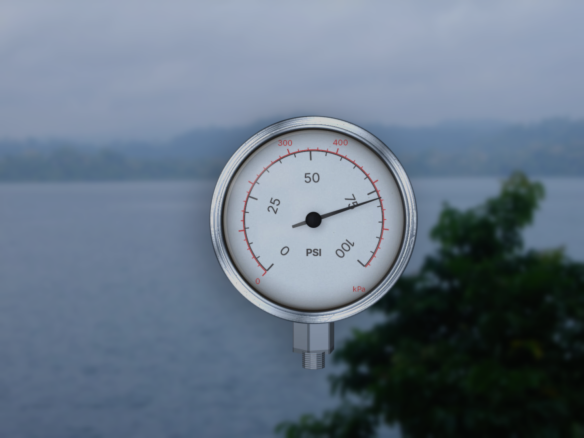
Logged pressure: 77.5 psi
